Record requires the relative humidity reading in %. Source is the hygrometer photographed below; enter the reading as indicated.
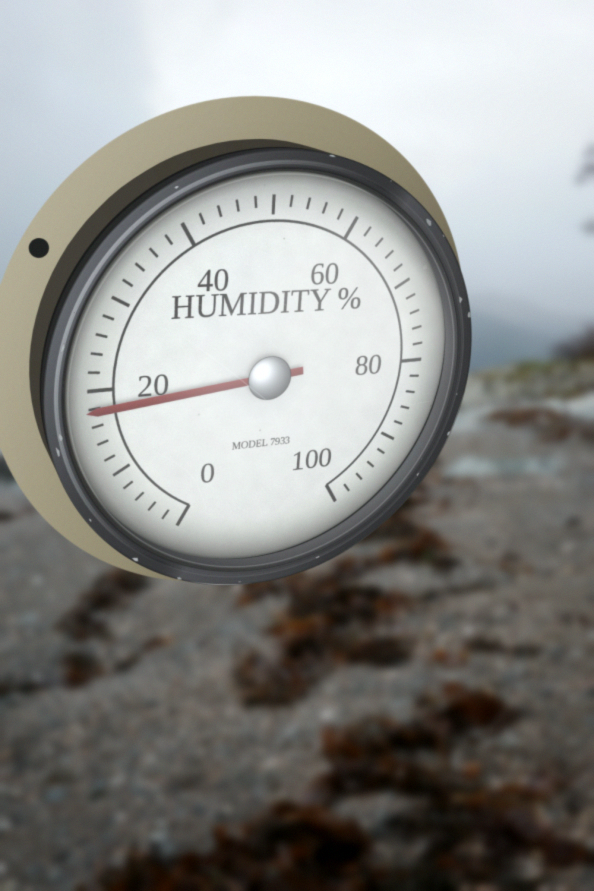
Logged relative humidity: 18 %
